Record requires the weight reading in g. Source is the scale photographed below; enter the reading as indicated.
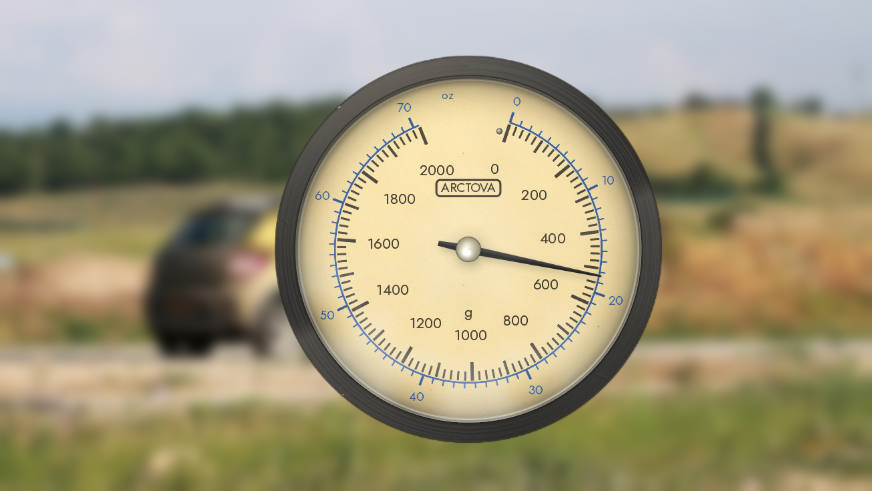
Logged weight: 520 g
